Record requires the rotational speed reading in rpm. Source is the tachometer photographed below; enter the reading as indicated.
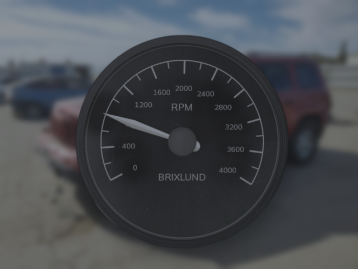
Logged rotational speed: 800 rpm
